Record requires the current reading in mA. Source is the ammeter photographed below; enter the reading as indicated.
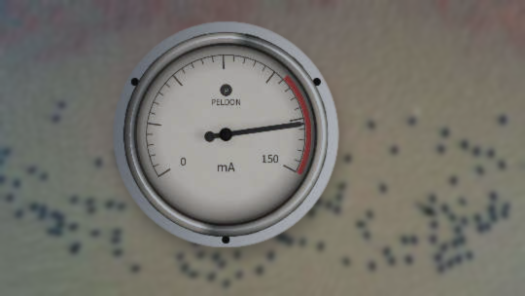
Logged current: 127.5 mA
